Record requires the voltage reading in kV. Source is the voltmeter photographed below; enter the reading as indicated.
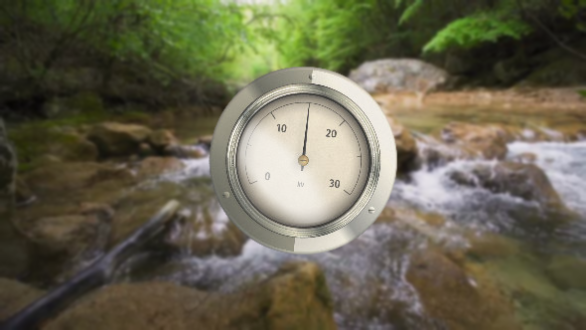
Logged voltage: 15 kV
